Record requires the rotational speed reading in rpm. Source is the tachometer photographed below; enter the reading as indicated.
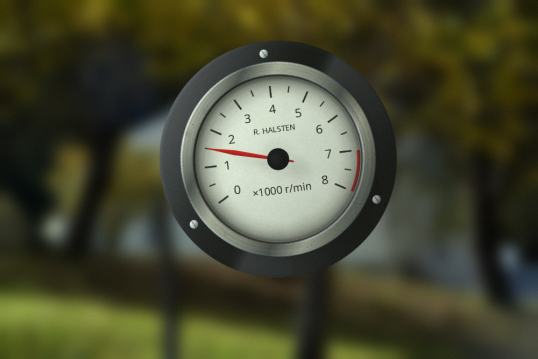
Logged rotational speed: 1500 rpm
